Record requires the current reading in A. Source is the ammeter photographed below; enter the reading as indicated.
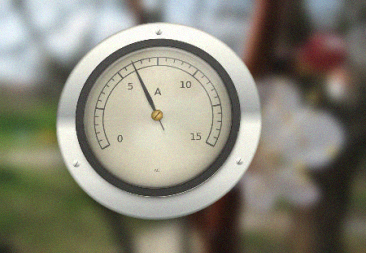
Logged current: 6 A
